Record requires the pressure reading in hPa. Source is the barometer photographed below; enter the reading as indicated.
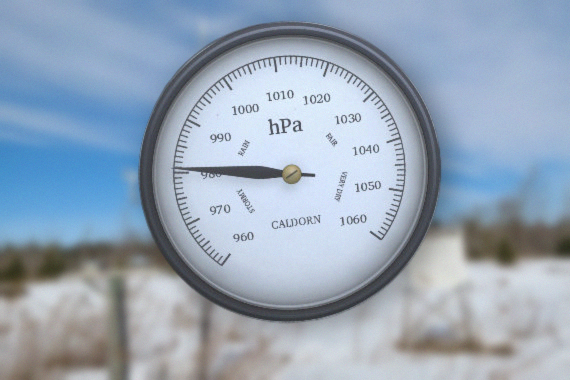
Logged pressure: 981 hPa
